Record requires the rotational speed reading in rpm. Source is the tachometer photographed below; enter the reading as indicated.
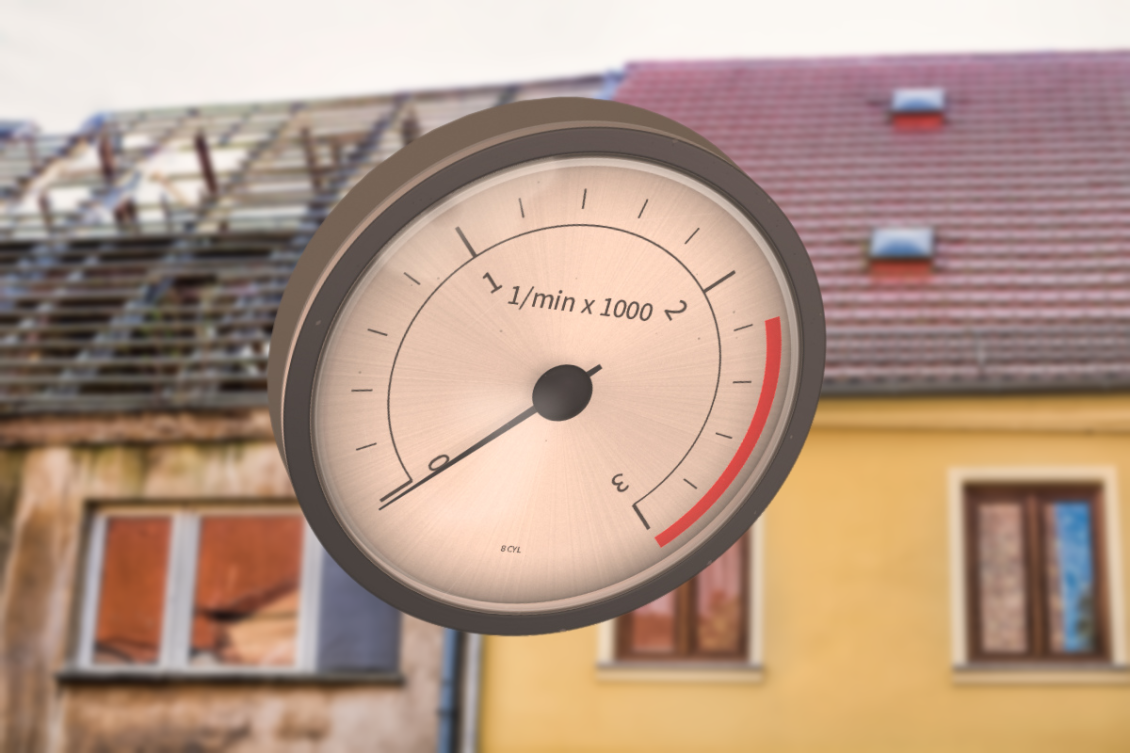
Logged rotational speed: 0 rpm
